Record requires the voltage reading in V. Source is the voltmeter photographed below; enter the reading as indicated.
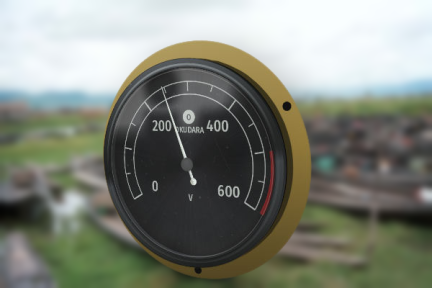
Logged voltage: 250 V
